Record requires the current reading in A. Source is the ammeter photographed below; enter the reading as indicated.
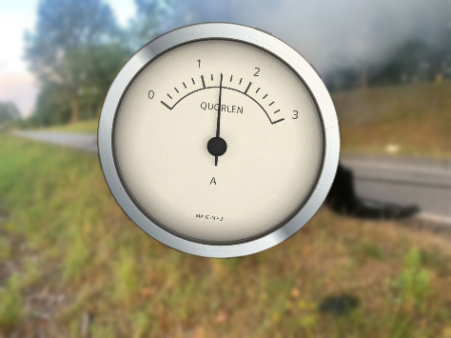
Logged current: 1.4 A
